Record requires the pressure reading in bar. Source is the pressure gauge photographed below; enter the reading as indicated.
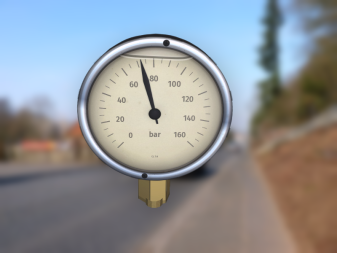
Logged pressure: 72.5 bar
